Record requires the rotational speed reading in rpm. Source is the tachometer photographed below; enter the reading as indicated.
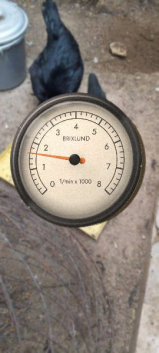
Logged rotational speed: 1600 rpm
